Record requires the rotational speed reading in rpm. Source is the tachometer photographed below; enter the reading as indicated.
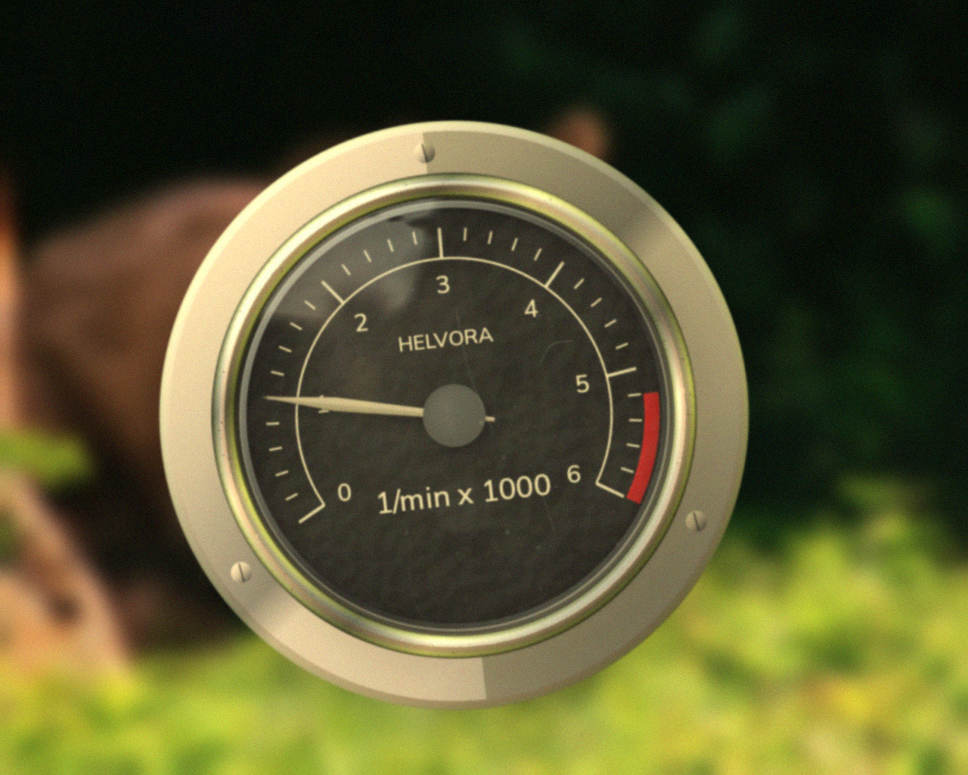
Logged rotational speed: 1000 rpm
